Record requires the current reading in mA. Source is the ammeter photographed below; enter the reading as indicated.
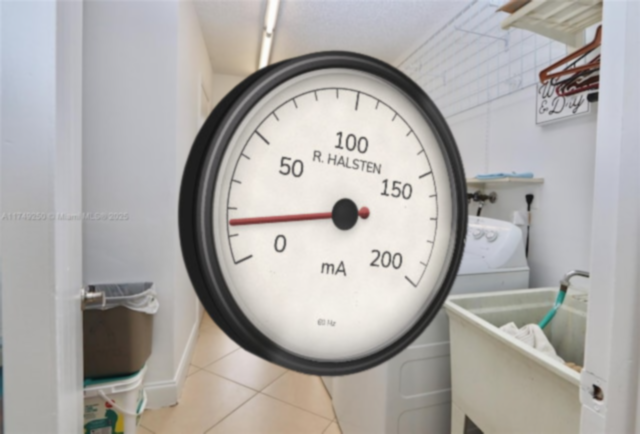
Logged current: 15 mA
